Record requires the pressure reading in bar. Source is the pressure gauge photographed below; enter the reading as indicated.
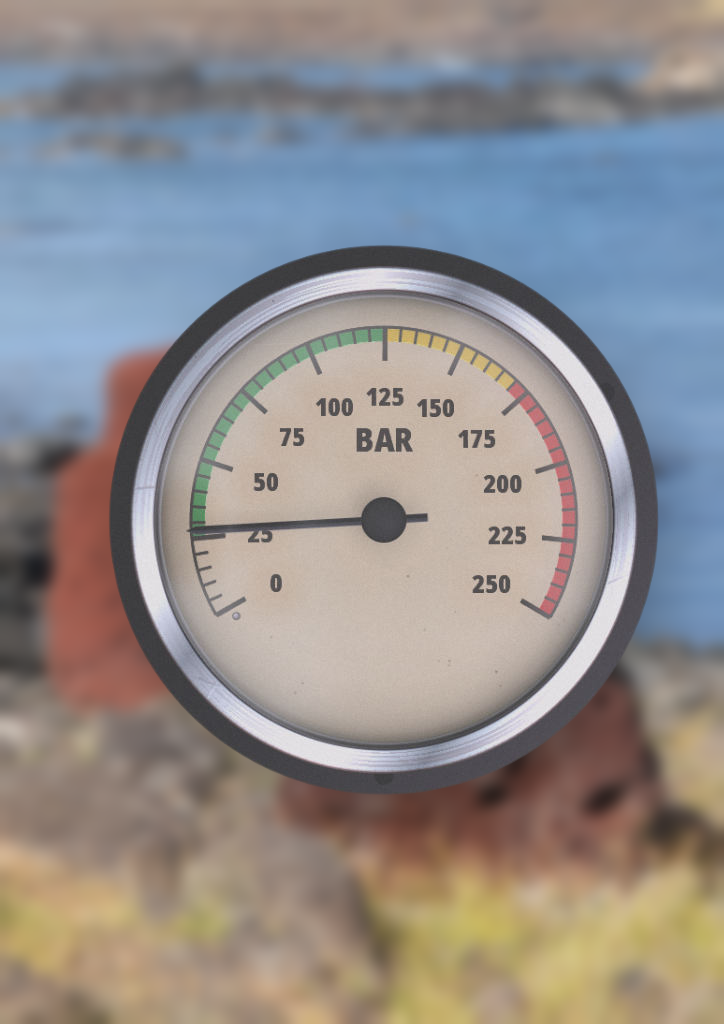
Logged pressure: 27.5 bar
